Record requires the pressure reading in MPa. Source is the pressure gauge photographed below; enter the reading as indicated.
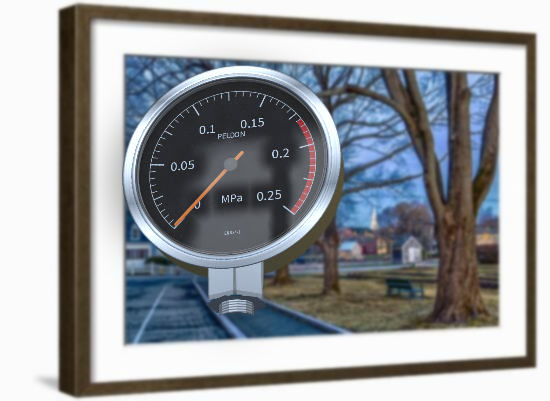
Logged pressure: 0 MPa
